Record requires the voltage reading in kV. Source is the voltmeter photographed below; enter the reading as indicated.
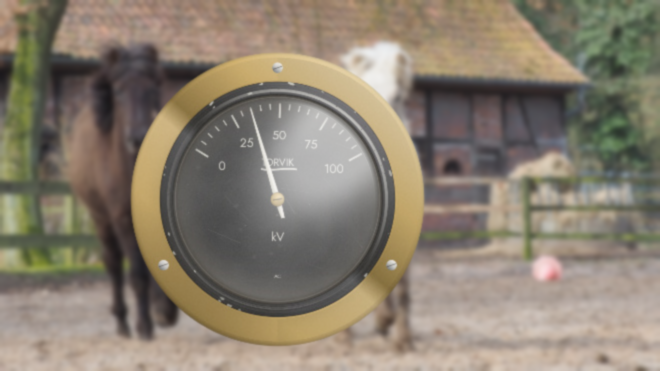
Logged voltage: 35 kV
